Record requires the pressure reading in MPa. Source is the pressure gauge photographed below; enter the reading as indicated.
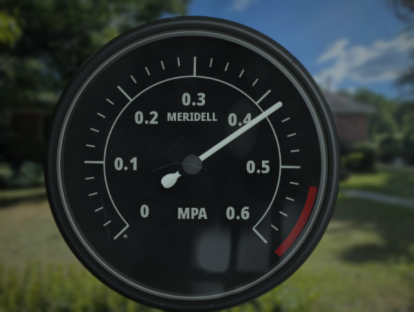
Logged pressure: 0.42 MPa
